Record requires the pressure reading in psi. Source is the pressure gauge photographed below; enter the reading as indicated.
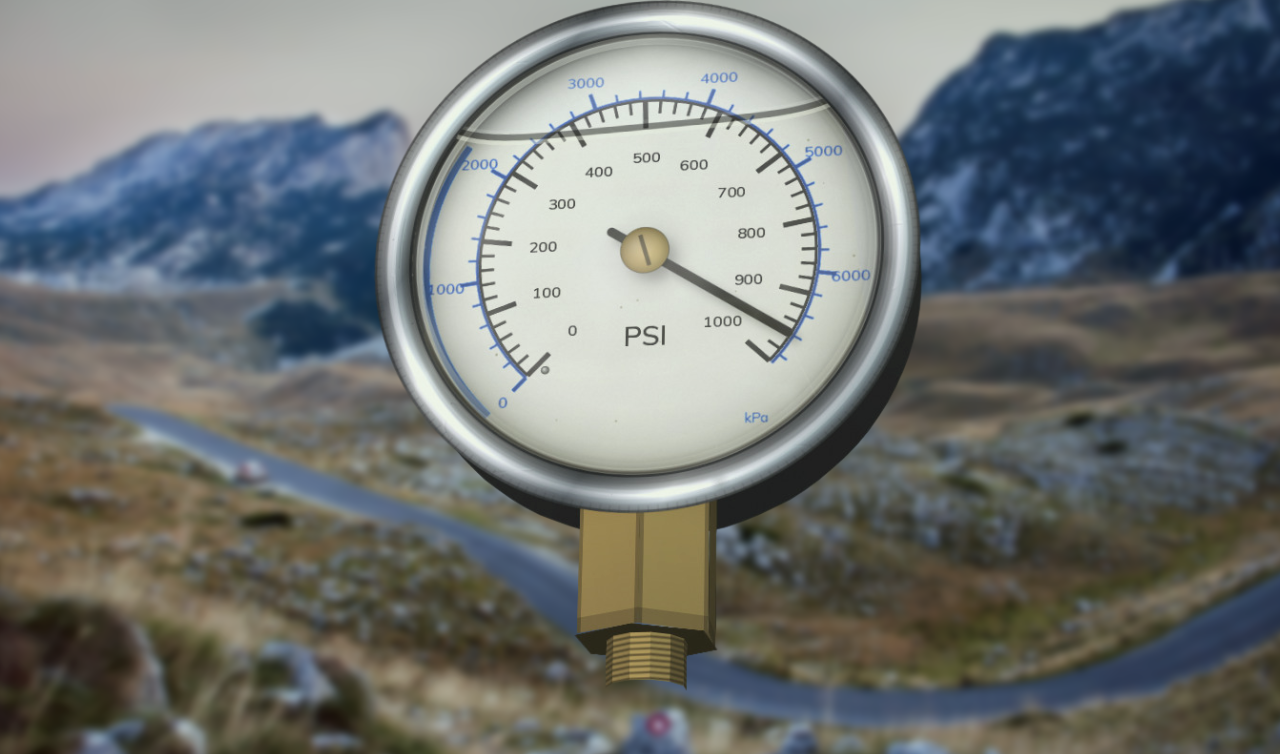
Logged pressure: 960 psi
